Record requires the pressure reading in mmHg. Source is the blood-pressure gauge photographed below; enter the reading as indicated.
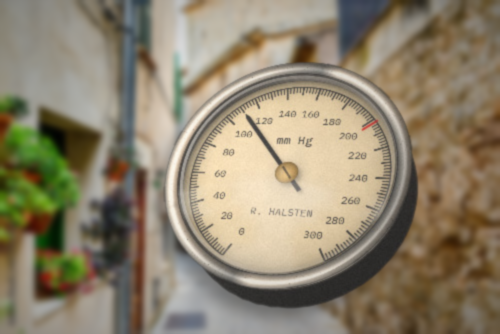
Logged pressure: 110 mmHg
